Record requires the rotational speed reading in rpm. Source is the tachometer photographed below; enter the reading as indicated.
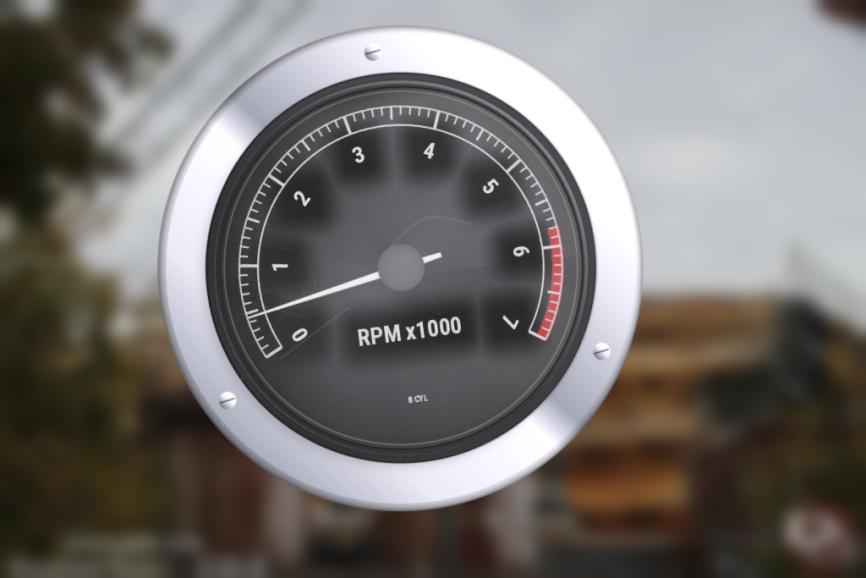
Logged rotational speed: 450 rpm
